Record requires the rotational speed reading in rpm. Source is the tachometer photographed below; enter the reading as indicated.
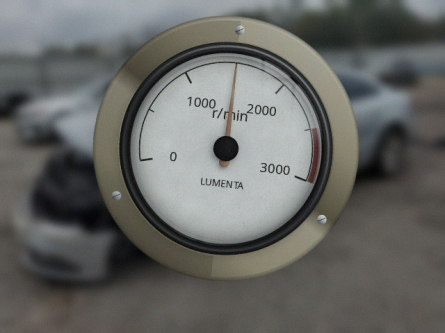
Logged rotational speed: 1500 rpm
